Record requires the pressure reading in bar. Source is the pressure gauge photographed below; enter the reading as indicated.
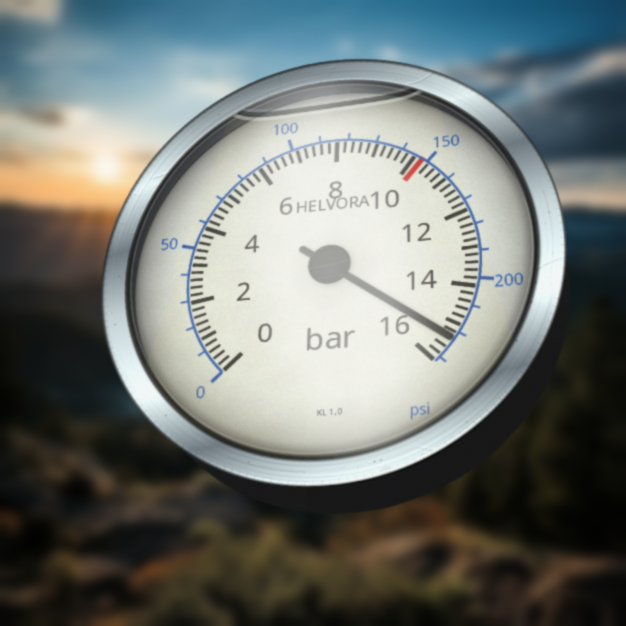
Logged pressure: 15.4 bar
